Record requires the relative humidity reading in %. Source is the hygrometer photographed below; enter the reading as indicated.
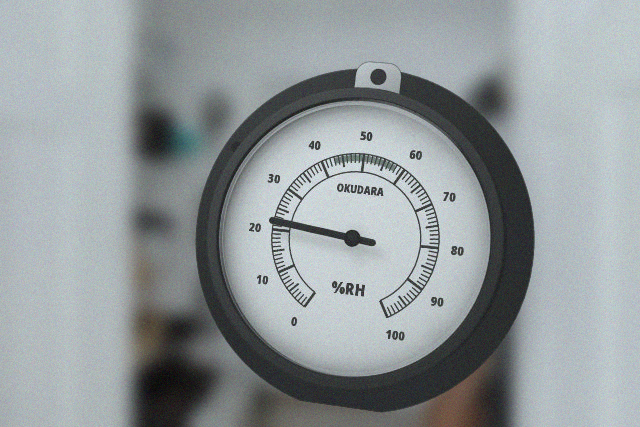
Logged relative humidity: 22 %
